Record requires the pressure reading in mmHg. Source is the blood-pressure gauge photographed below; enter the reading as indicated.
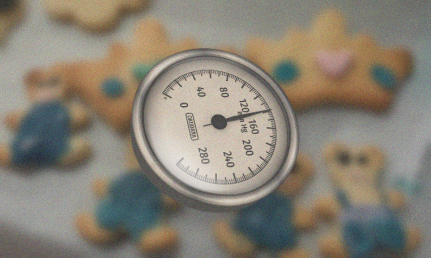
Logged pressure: 140 mmHg
